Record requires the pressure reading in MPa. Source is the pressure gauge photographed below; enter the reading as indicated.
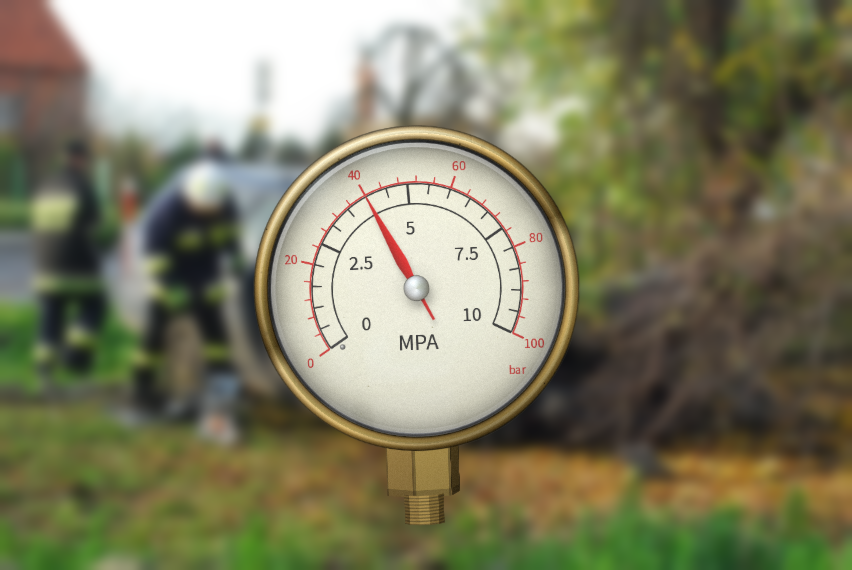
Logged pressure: 4 MPa
